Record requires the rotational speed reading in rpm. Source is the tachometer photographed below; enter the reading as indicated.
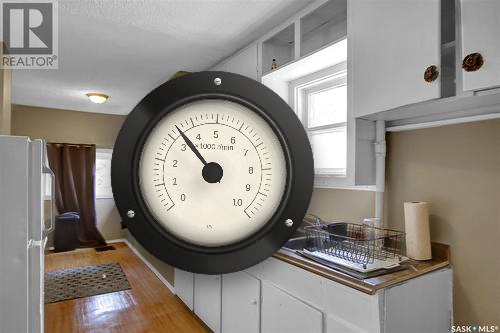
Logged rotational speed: 3400 rpm
